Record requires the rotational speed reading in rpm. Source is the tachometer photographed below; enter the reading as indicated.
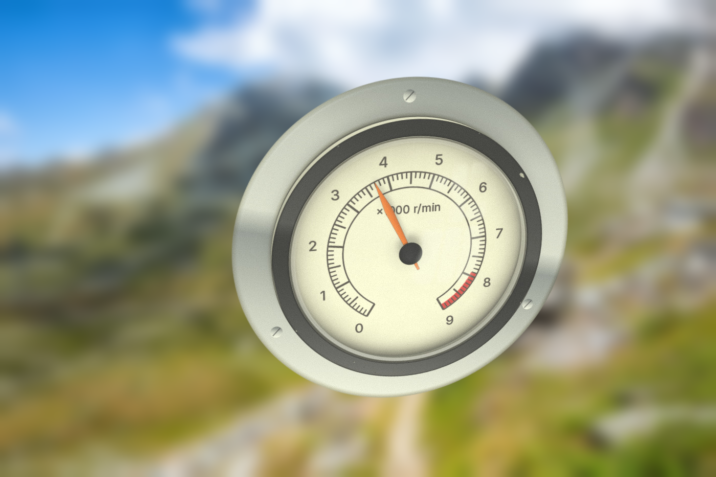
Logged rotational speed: 3700 rpm
